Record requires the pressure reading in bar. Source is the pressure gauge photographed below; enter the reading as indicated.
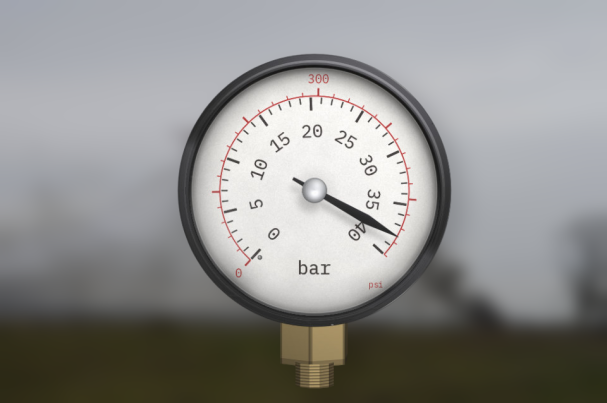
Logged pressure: 38 bar
